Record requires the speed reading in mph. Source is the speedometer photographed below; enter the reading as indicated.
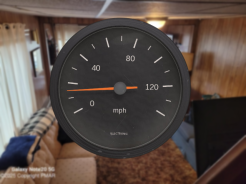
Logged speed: 15 mph
